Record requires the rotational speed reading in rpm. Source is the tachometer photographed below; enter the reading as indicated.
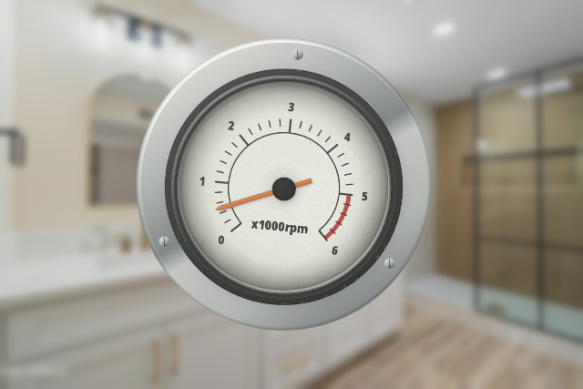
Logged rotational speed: 500 rpm
